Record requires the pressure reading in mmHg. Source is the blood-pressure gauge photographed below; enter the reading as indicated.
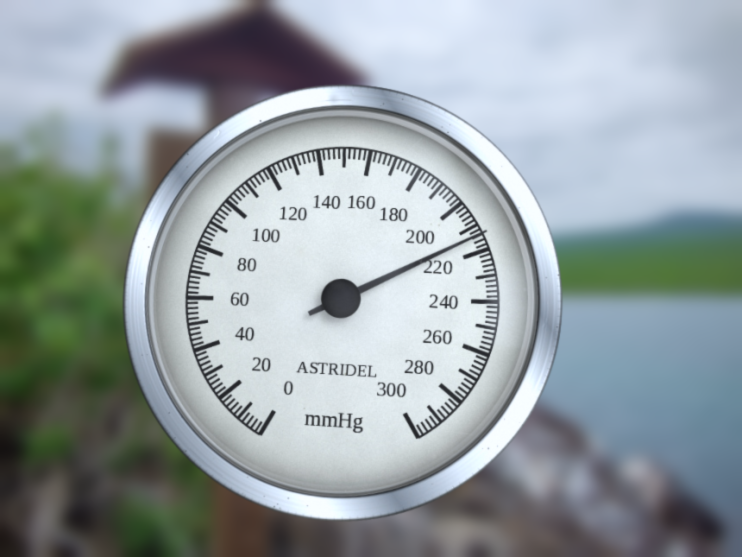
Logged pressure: 214 mmHg
